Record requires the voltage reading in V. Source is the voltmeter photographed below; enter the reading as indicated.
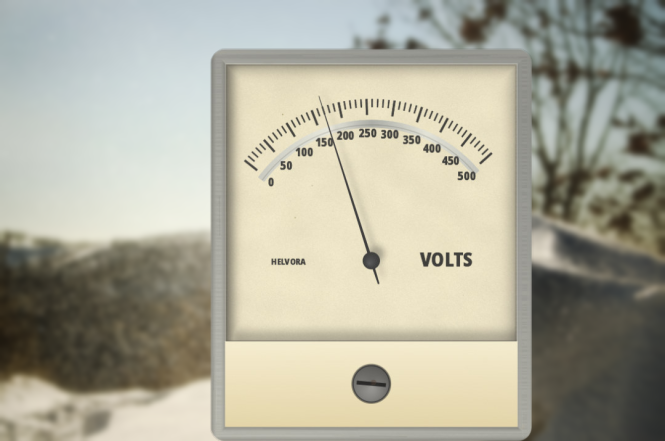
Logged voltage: 170 V
